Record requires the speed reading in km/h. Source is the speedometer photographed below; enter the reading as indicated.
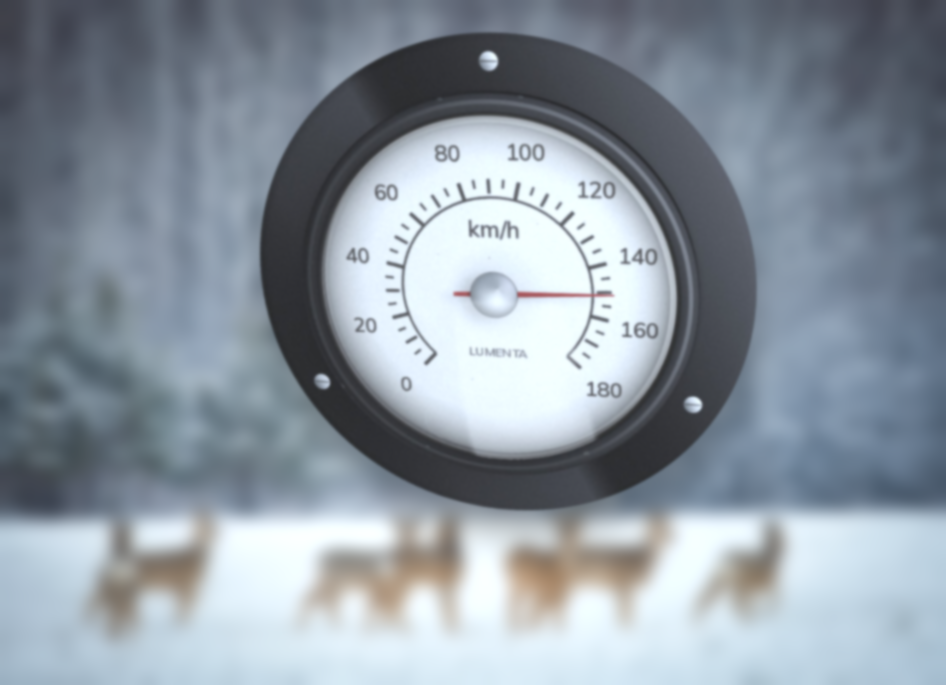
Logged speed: 150 km/h
